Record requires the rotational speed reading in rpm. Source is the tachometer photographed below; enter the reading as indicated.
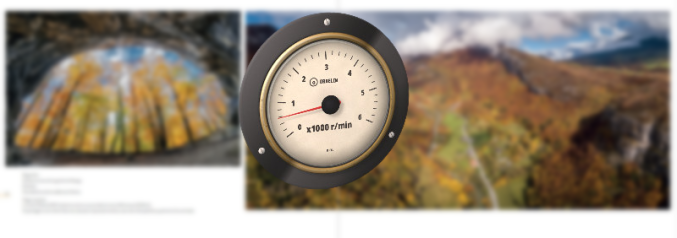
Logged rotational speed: 600 rpm
